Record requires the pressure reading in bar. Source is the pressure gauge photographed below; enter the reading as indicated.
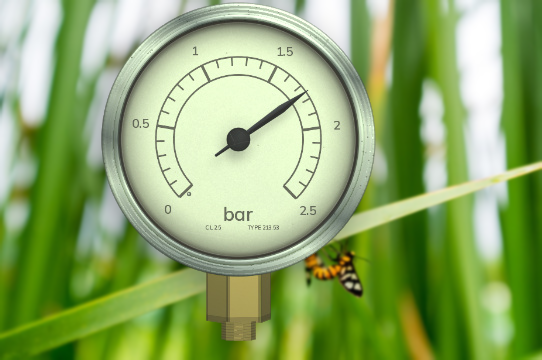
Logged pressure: 1.75 bar
